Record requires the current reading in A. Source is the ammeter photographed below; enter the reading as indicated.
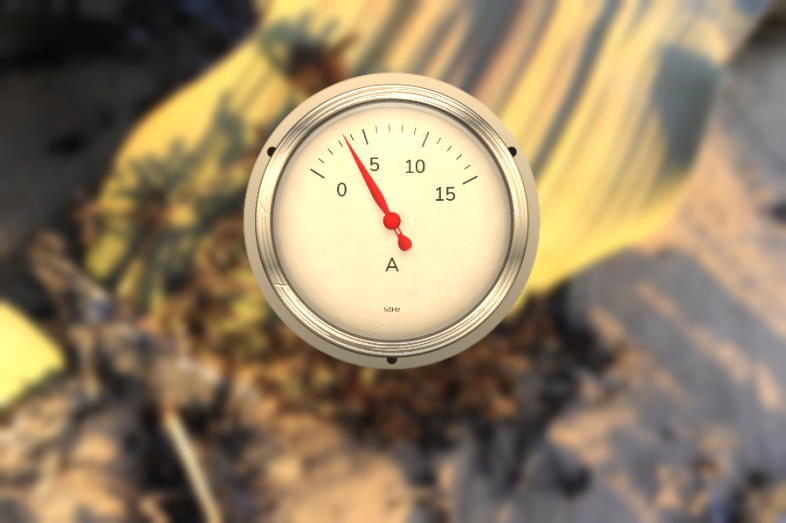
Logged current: 3.5 A
